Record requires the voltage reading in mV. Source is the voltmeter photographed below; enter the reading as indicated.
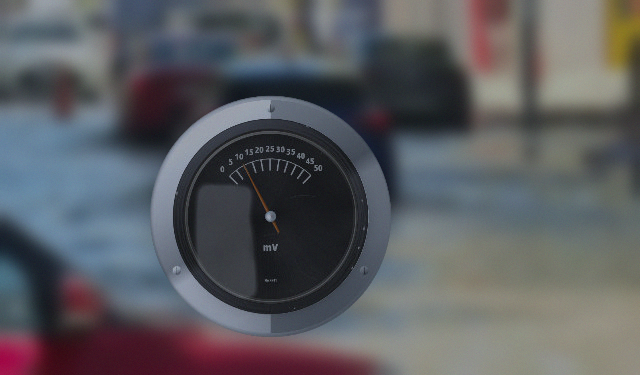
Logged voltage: 10 mV
